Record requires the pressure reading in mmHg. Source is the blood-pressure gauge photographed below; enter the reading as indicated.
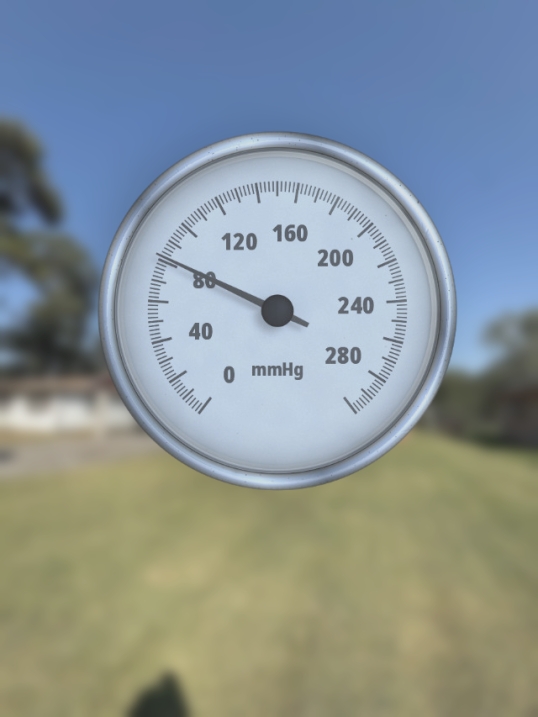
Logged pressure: 82 mmHg
